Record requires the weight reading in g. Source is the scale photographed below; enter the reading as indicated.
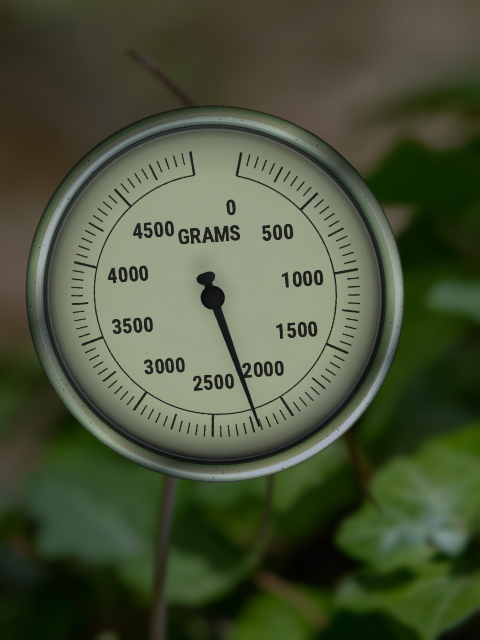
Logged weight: 2200 g
